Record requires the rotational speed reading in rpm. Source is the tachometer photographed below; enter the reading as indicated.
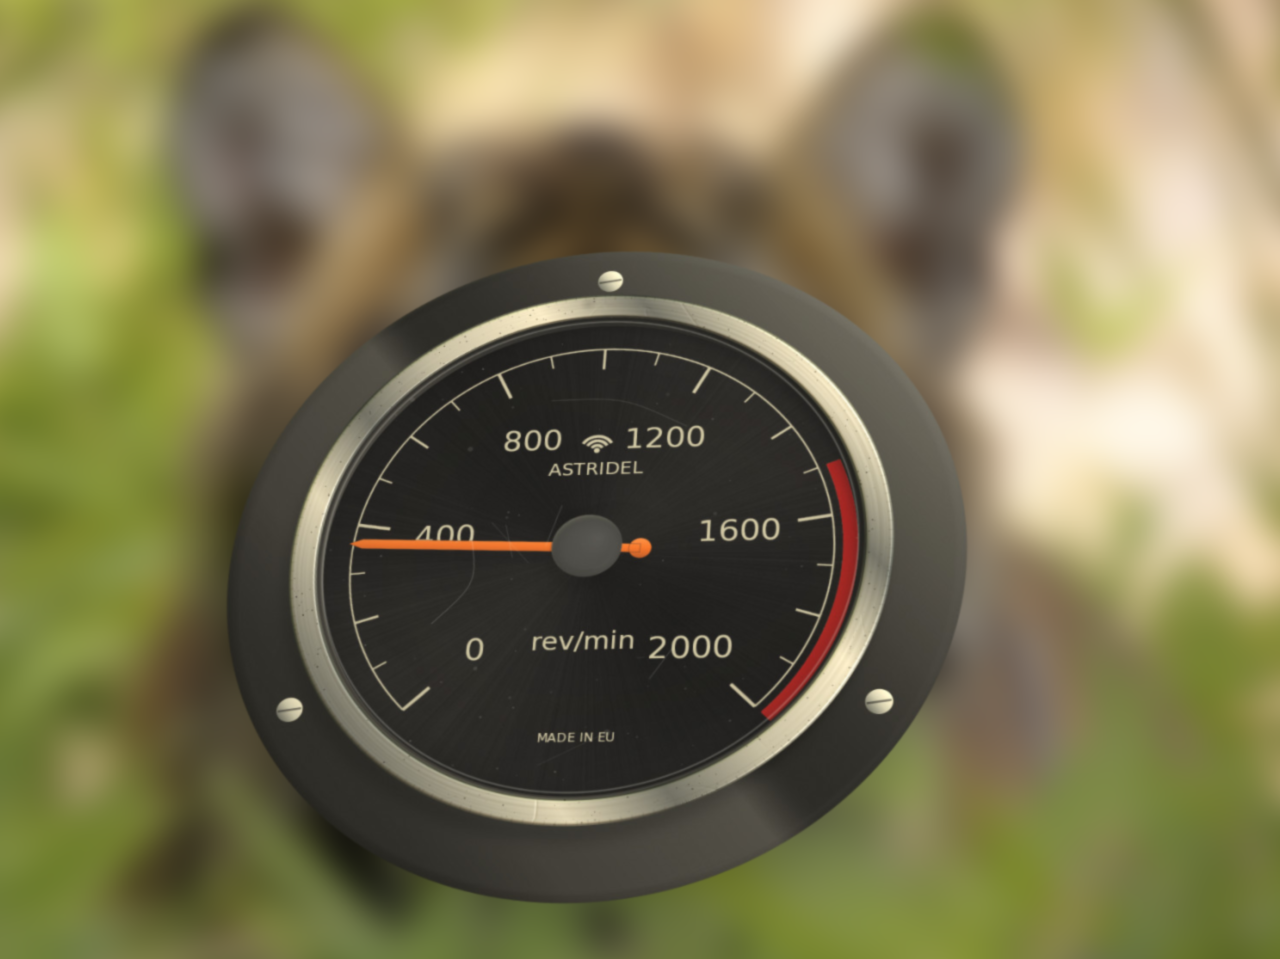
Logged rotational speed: 350 rpm
